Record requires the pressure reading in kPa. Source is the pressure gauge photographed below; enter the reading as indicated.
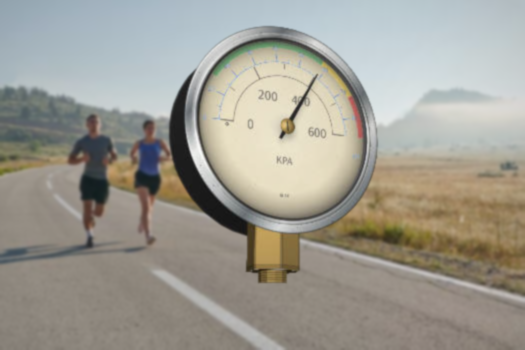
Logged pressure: 400 kPa
